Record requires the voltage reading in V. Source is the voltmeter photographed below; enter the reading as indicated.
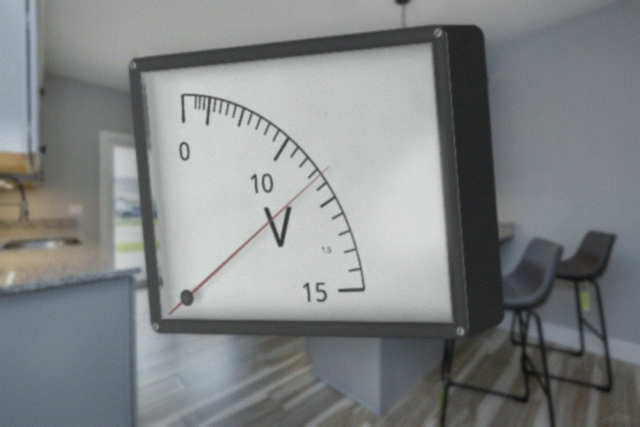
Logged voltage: 11.75 V
